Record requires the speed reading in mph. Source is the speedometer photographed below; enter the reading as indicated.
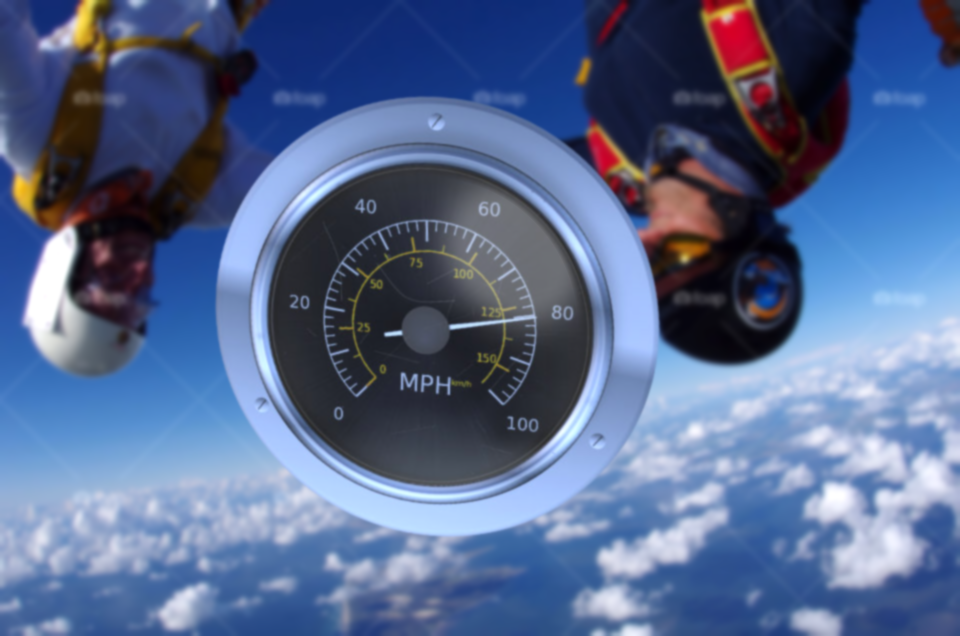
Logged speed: 80 mph
